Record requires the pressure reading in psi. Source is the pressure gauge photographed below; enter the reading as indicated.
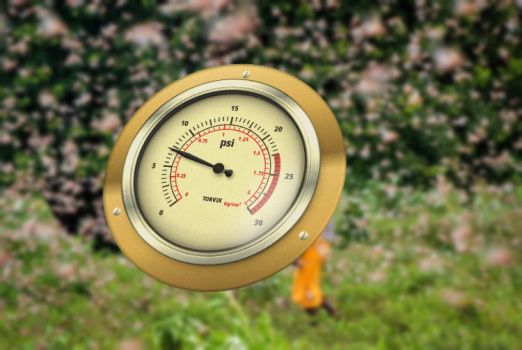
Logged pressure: 7 psi
